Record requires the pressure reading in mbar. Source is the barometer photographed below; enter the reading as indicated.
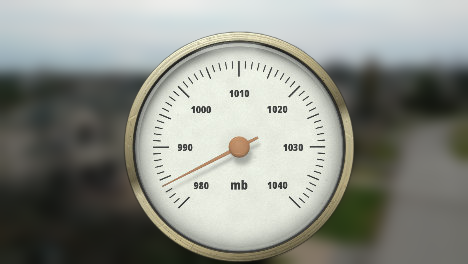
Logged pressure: 984 mbar
